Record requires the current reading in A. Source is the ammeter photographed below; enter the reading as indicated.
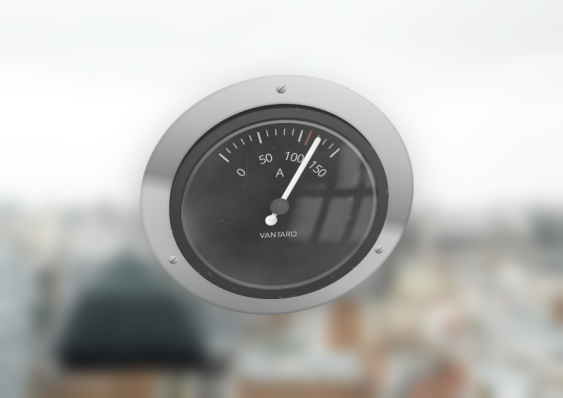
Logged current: 120 A
